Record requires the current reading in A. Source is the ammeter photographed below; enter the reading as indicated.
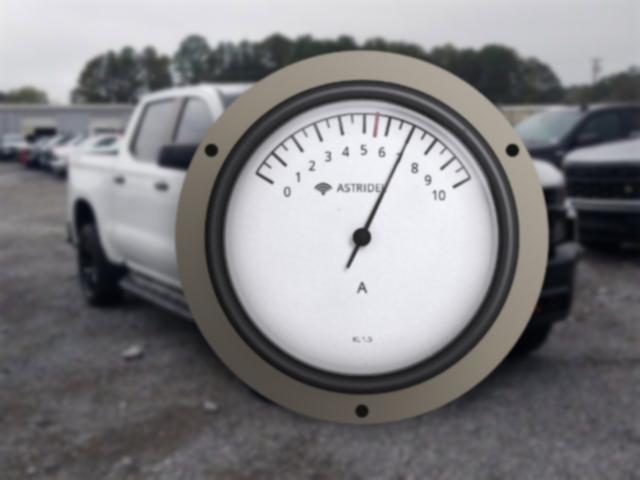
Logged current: 7 A
